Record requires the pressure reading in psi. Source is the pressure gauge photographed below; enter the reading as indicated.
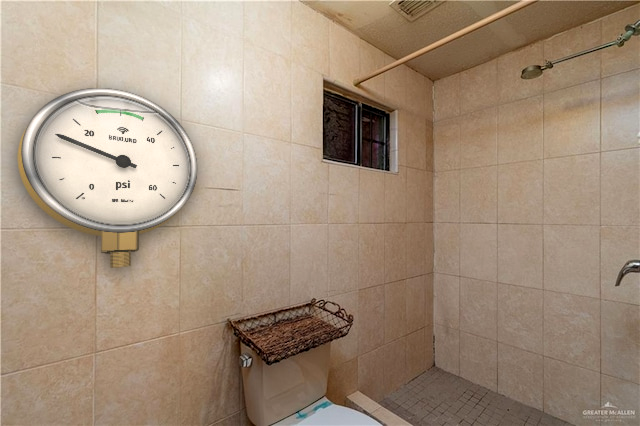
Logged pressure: 15 psi
